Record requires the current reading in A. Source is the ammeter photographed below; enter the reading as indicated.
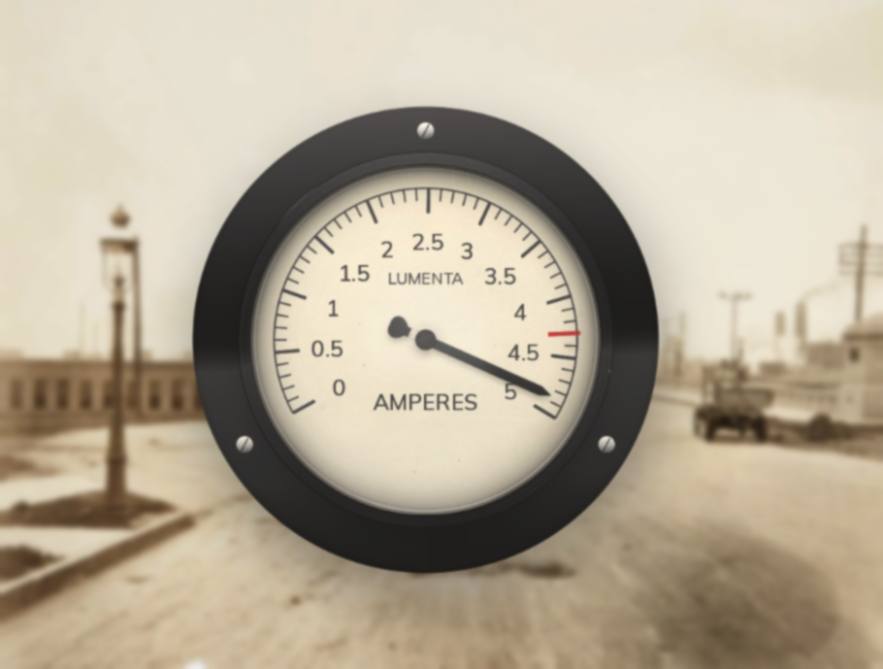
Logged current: 4.85 A
